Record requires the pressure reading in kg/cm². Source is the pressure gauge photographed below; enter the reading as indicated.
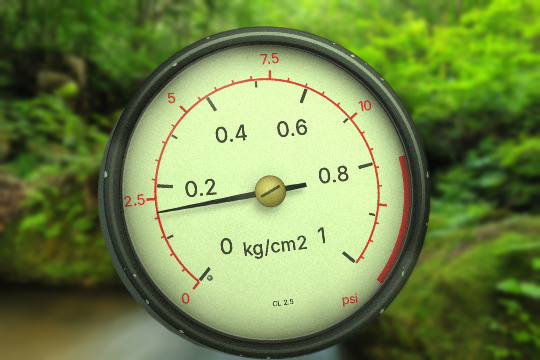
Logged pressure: 0.15 kg/cm²
